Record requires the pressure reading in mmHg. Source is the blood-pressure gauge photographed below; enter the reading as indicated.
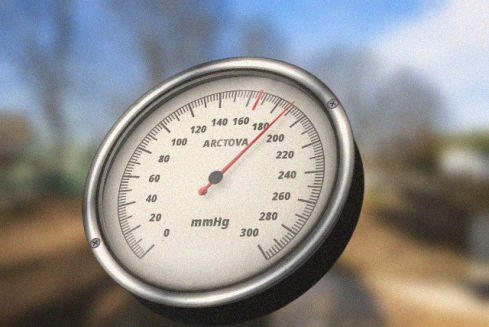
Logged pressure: 190 mmHg
